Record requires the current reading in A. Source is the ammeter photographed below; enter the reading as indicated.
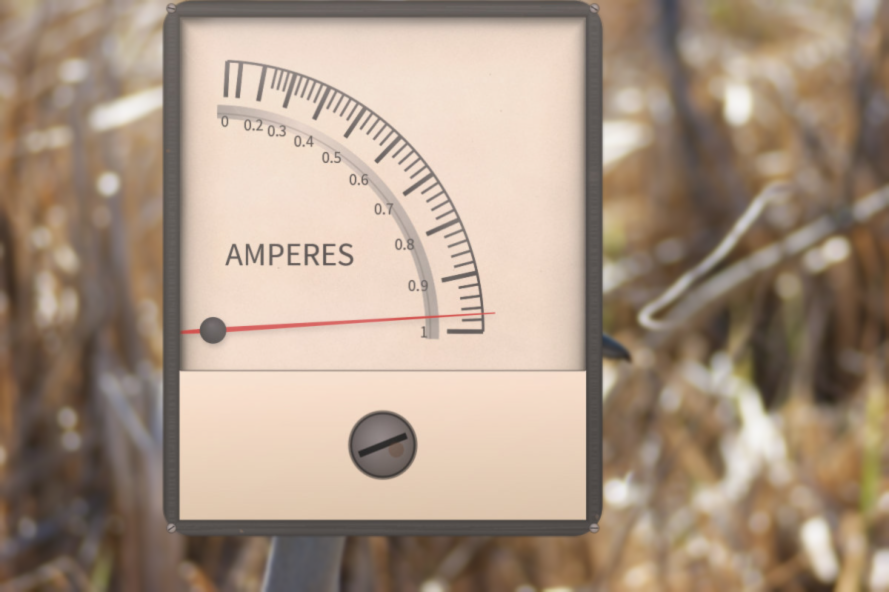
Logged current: 0.97 A
